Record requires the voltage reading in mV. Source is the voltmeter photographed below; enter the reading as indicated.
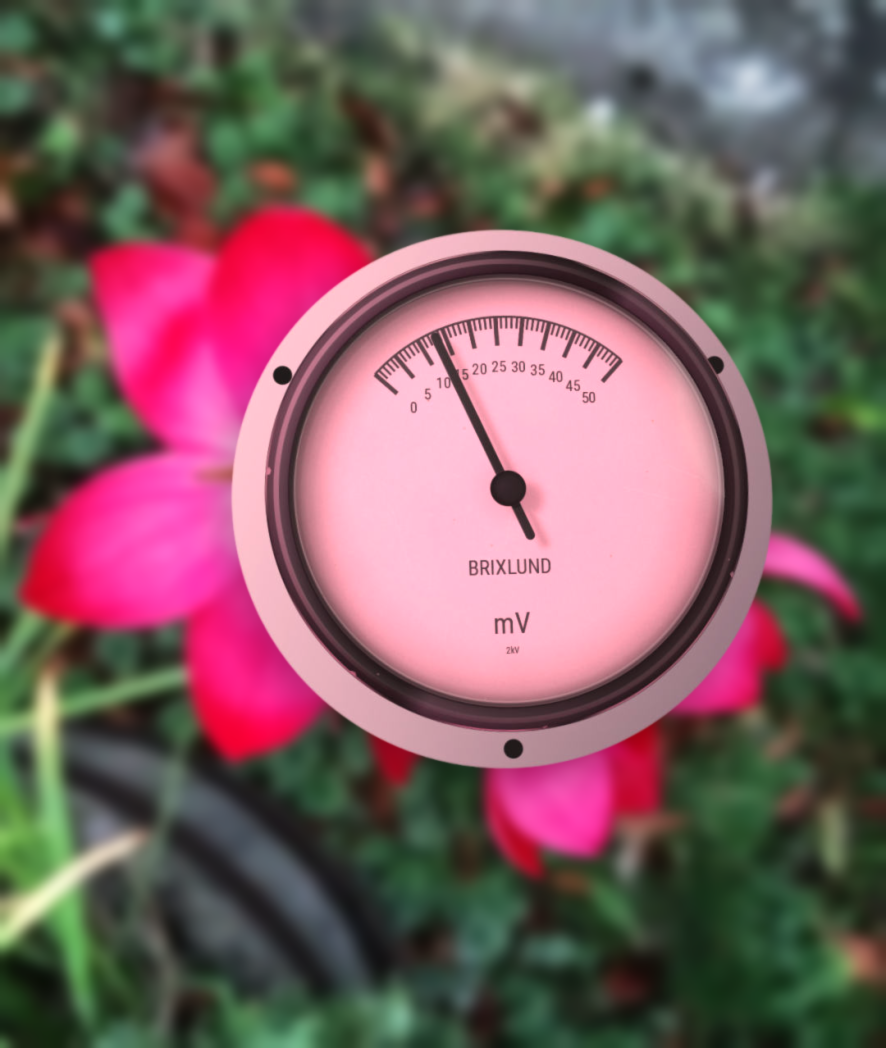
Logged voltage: 13 mV
